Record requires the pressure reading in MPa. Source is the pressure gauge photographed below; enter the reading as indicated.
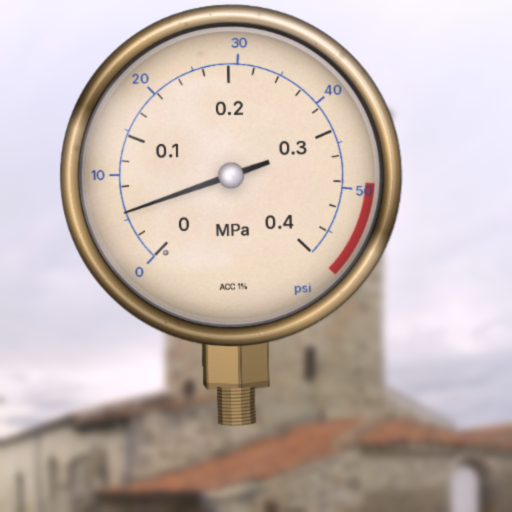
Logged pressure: 0.04 MPa
